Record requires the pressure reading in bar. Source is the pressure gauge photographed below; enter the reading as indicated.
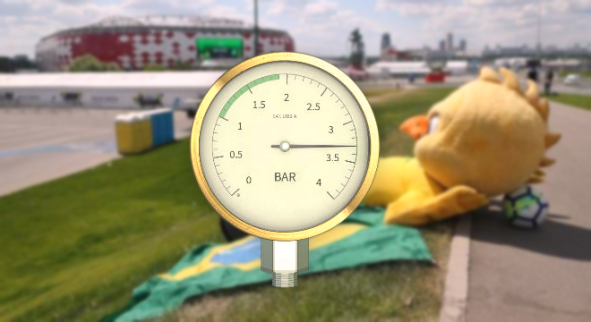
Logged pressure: 3.3 bar
